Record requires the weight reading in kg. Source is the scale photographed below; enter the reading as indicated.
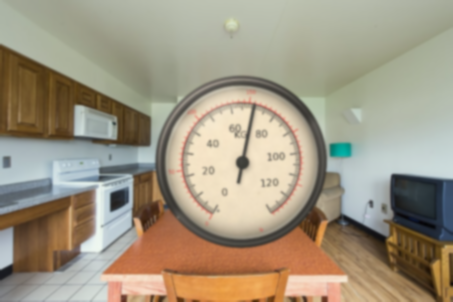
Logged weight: 70 kg
